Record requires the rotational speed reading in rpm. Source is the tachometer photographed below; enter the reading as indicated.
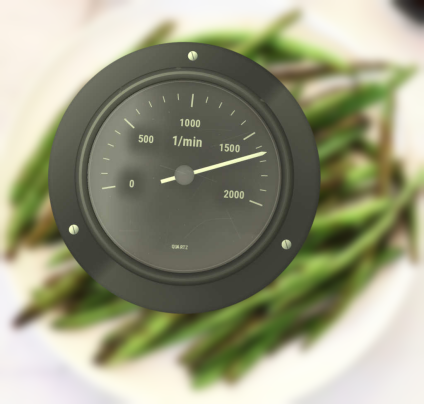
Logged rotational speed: 1650 rpm
